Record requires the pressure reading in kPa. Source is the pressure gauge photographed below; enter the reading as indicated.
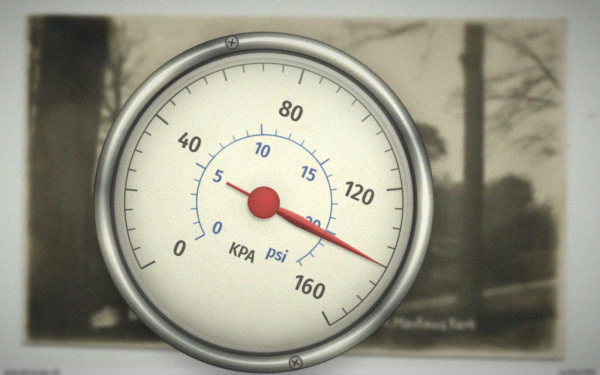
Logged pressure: 140 kPa
